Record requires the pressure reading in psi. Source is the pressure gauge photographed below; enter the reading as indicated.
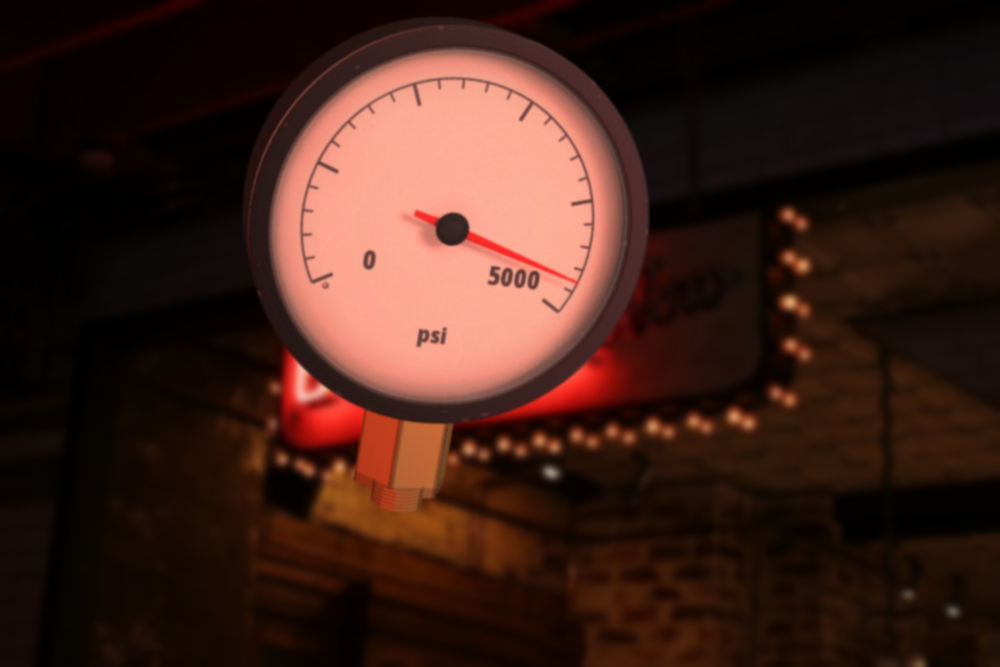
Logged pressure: 4700 psi
